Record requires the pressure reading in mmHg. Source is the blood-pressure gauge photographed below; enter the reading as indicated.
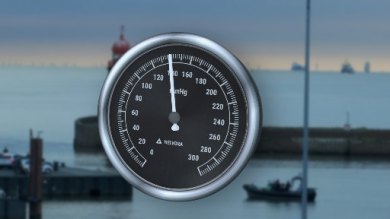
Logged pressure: 140 mmHg
